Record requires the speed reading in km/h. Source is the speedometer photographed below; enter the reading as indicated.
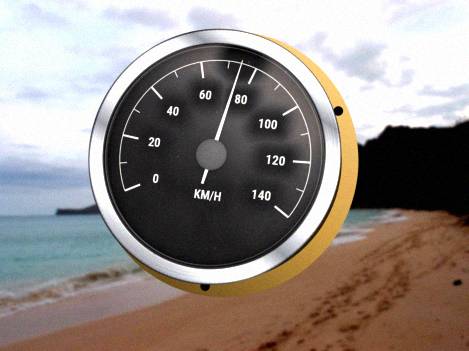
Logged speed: 75 km/h
